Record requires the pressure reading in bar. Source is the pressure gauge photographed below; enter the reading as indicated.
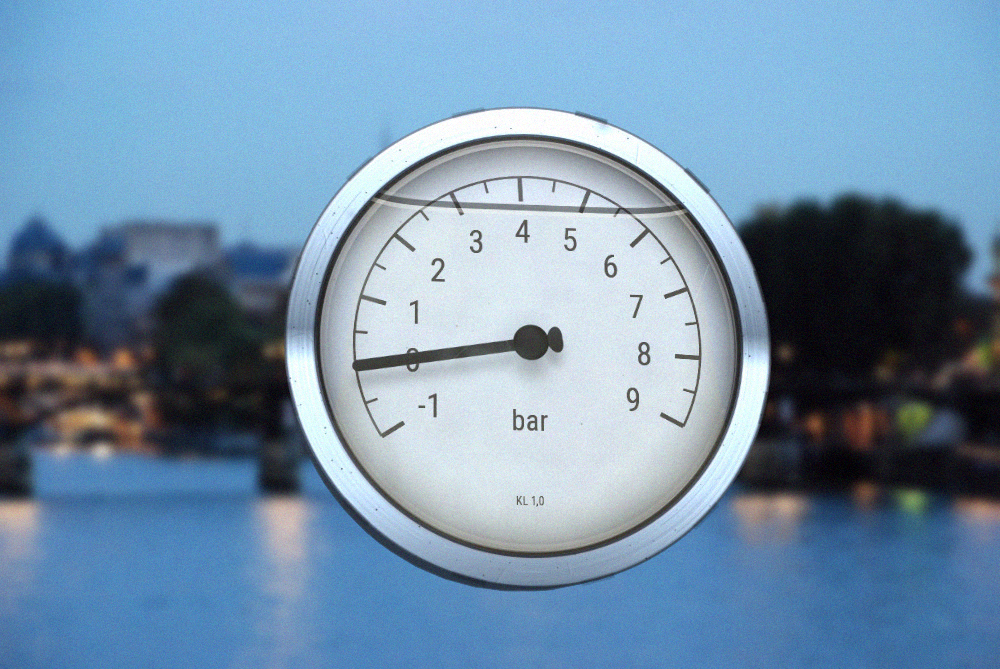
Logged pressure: 0 bar
